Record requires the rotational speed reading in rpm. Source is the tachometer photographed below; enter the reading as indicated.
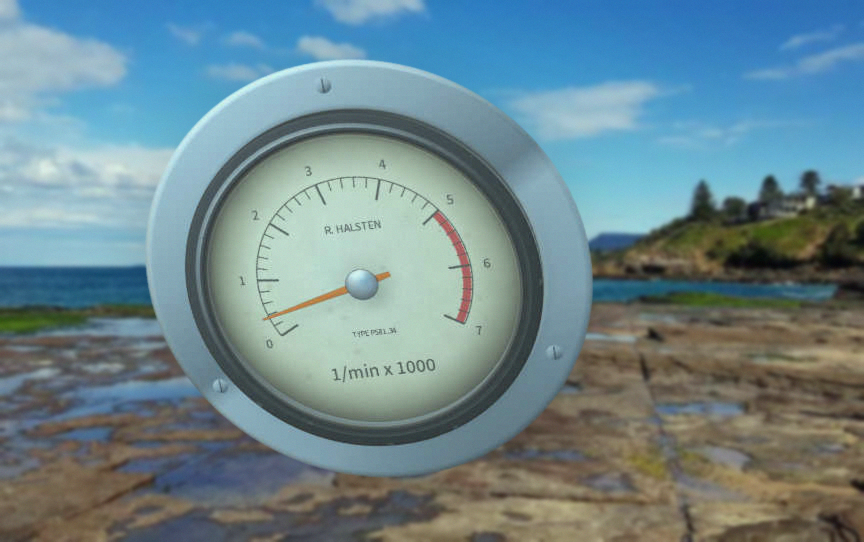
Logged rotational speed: 400 rpm
